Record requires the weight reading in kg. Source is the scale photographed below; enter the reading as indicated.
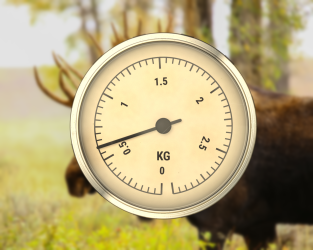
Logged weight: 0.6 kg
